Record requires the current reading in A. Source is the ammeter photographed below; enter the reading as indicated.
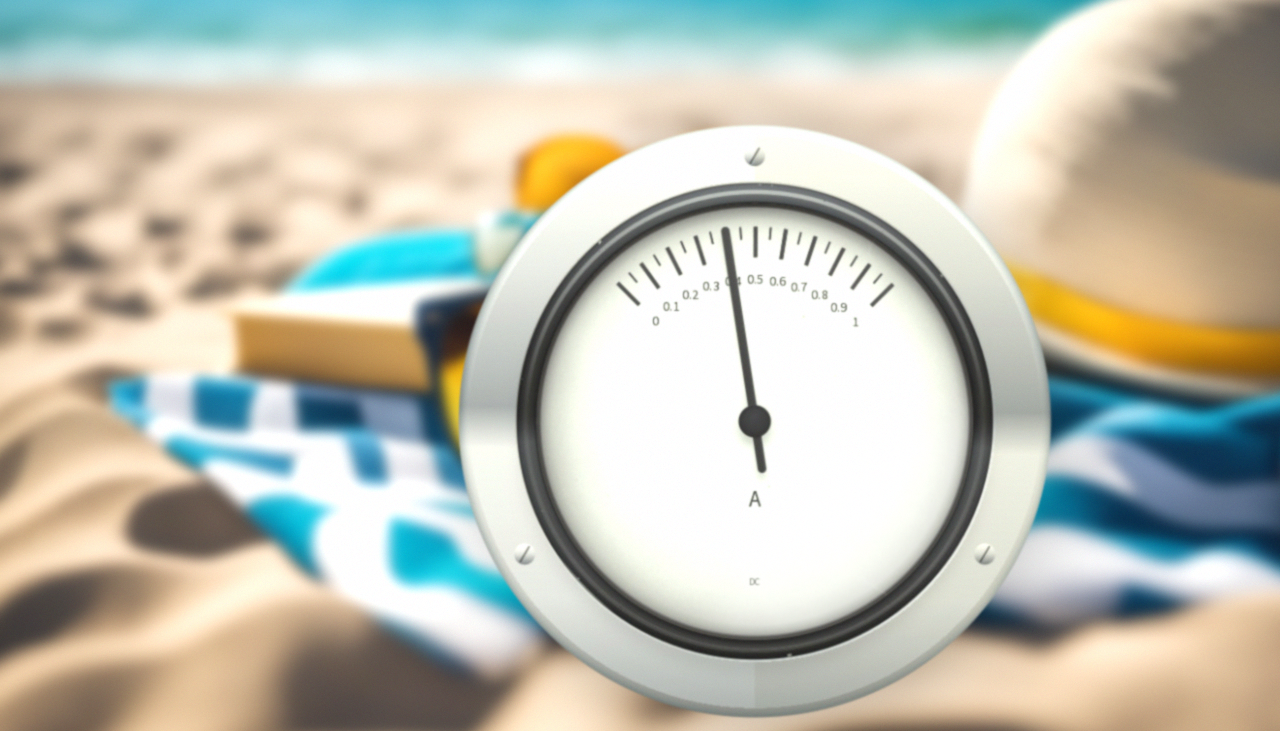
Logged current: 0.4 A
